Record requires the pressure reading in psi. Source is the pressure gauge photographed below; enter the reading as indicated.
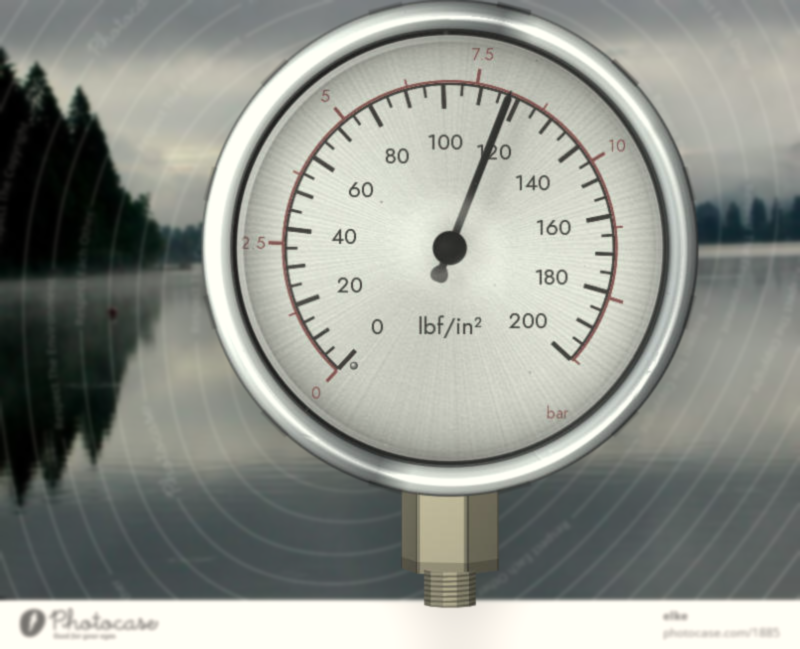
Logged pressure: 117.5 psi
